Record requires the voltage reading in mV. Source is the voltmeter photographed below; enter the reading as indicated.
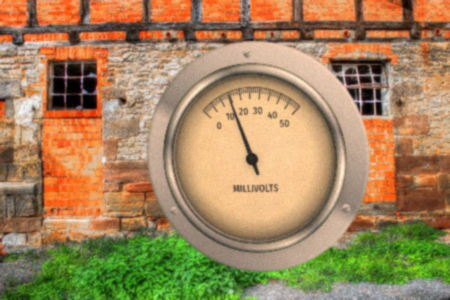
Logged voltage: 15 mV
